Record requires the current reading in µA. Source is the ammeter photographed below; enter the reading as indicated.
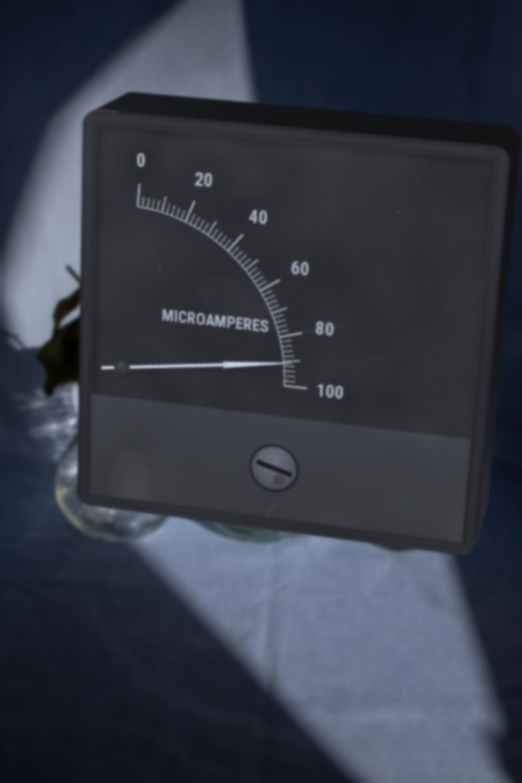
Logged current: 90 µA
